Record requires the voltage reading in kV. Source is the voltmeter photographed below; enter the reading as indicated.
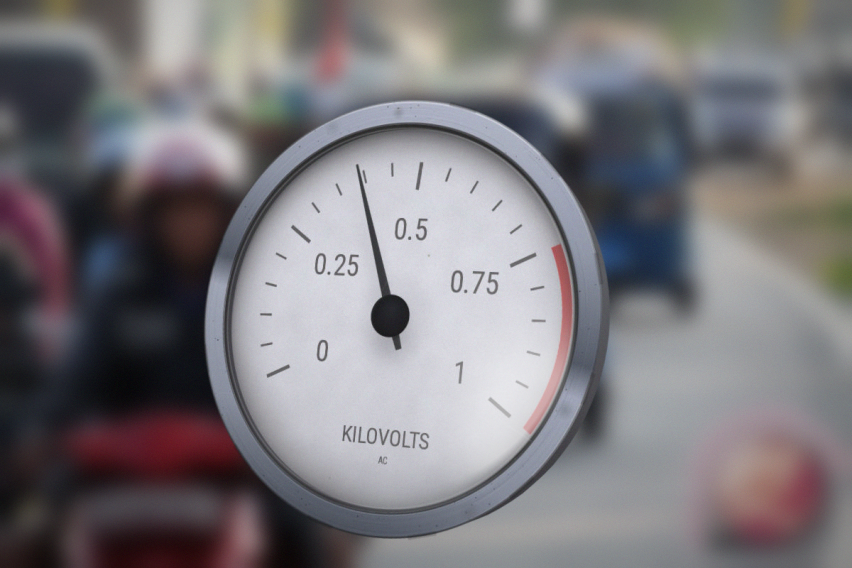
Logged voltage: 0.4 kV
